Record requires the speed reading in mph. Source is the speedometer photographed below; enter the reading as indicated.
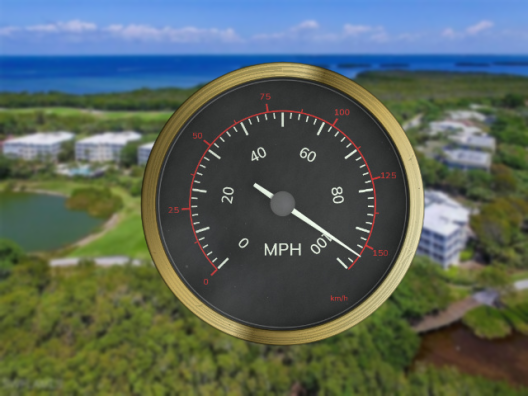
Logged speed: 96 mph
